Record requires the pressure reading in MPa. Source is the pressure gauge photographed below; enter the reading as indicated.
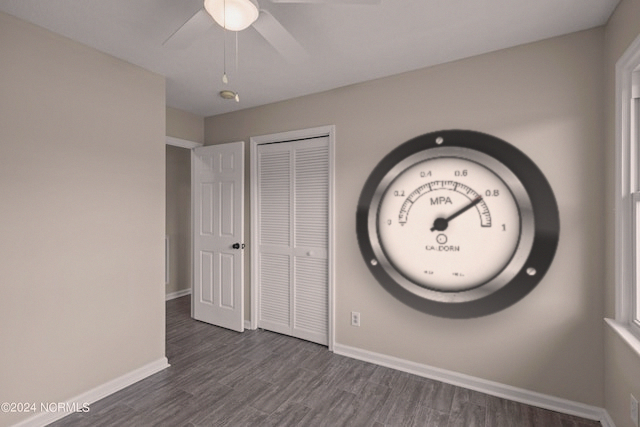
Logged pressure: 0.8 MPa
